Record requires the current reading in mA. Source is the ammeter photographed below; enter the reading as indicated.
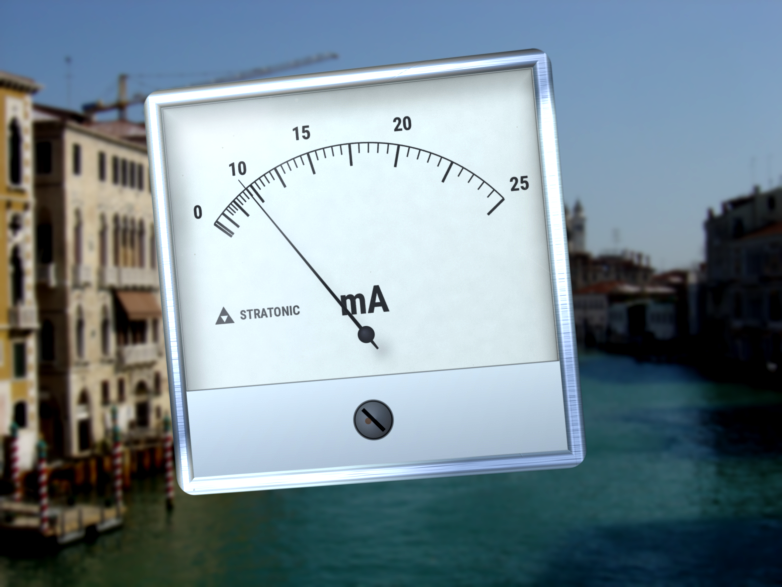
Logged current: 9.5 mA
